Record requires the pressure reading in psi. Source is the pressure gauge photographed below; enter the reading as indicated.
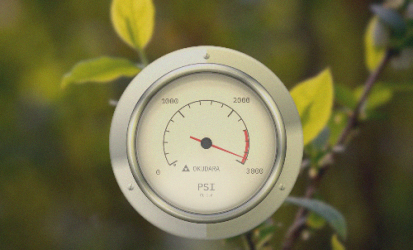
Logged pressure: 2900 psi
